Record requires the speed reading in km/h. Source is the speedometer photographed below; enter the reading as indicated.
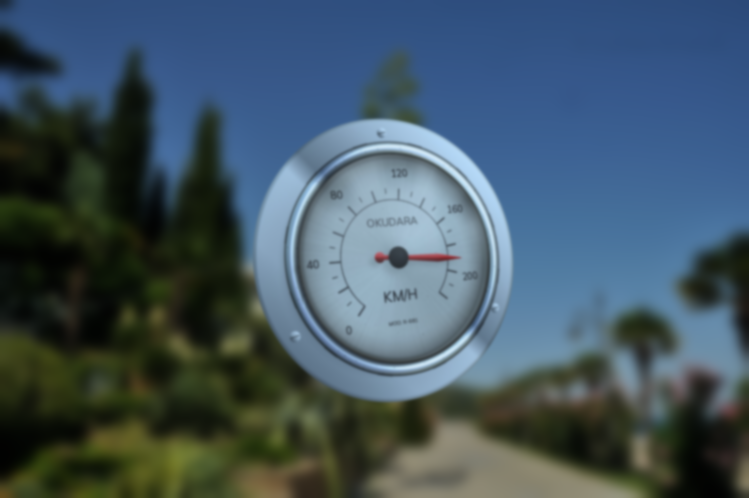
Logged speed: 190 km/h
